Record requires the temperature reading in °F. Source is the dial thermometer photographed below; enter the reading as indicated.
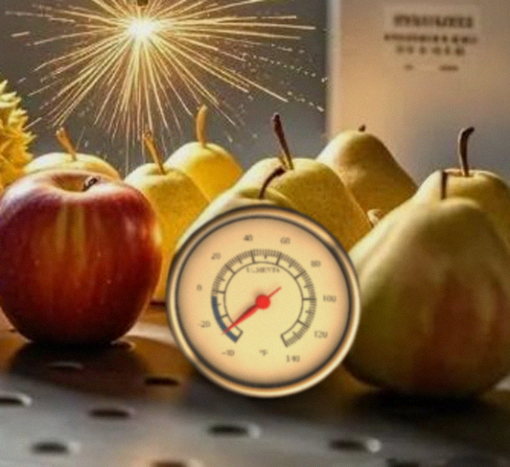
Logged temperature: -30 °F
